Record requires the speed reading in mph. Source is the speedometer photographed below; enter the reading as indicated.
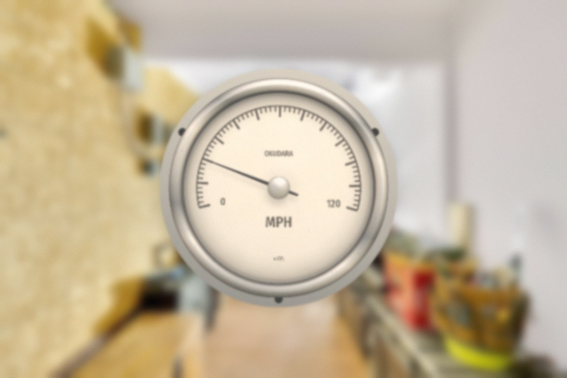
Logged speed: 20 mph
